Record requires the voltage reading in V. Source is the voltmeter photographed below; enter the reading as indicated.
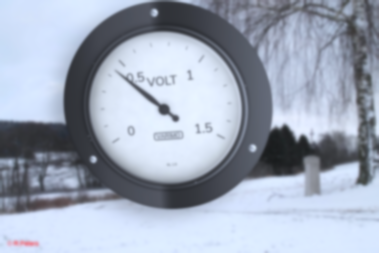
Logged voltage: 0.45 V
